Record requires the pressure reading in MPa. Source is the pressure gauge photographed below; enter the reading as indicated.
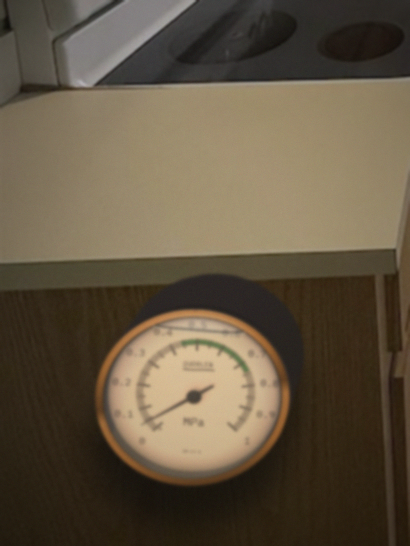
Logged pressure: 0.05 MPa
